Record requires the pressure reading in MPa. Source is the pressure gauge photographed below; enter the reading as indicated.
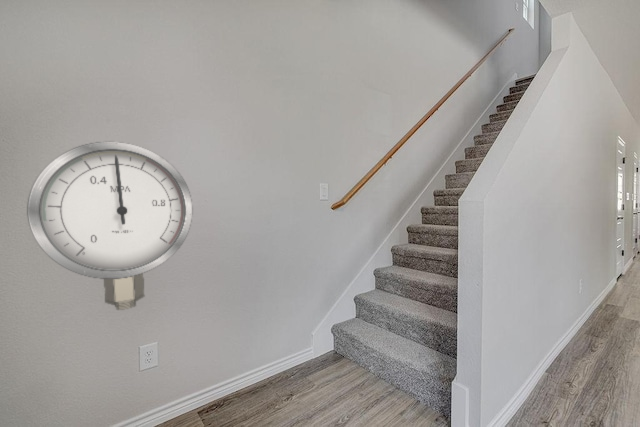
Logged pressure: 0.5 MPa
